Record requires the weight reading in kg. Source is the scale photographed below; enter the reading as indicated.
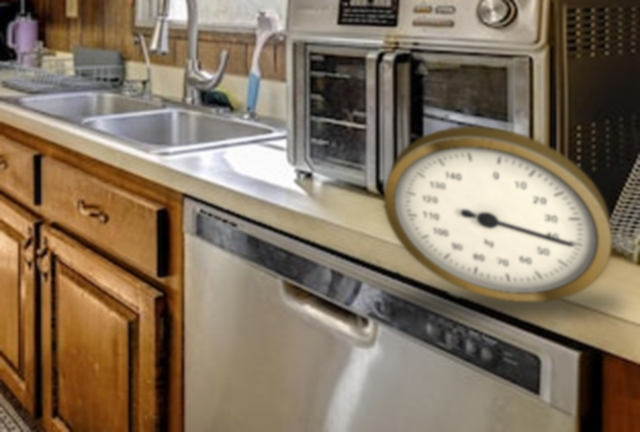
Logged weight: 40 kg
